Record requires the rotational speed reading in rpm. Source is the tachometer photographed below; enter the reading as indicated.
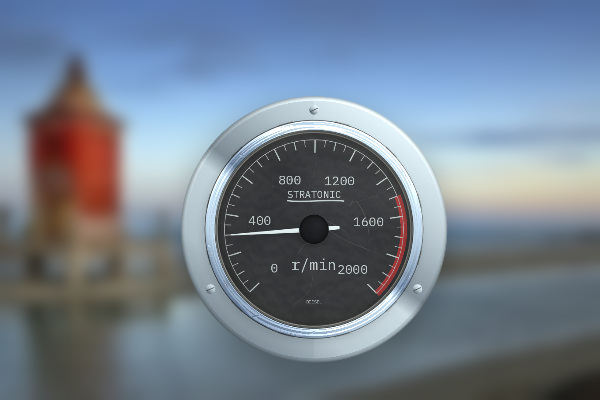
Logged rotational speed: 300 rpm
